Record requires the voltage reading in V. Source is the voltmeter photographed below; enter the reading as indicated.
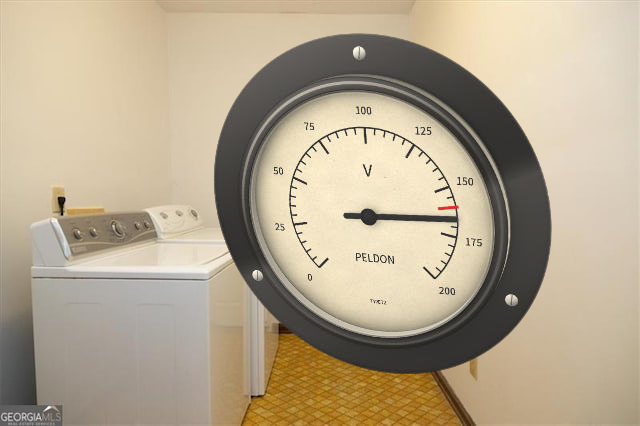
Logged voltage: 165 V
